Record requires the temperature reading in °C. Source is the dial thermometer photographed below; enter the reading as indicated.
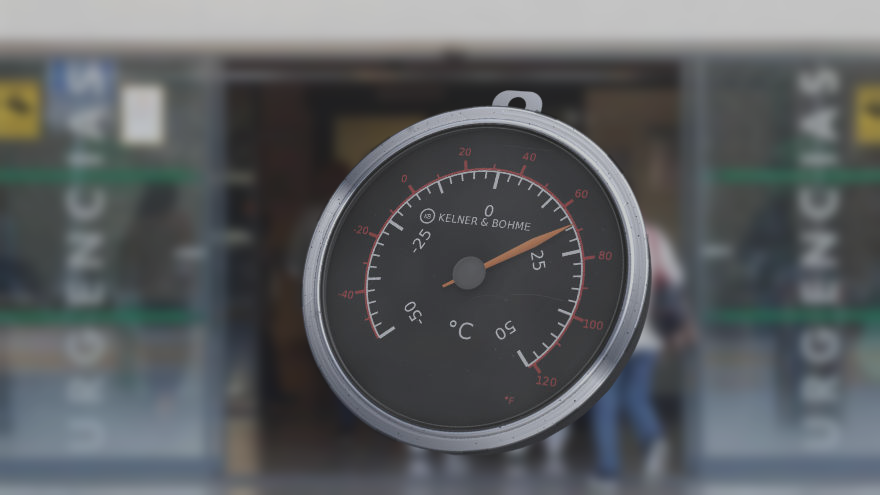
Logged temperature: 20 °C
